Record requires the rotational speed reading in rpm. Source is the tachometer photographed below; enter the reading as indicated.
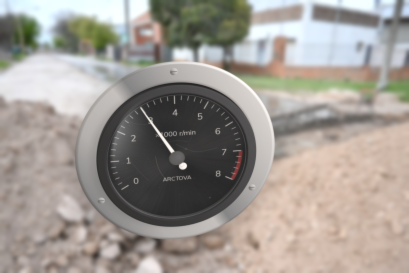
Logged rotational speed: 3000 rpm
